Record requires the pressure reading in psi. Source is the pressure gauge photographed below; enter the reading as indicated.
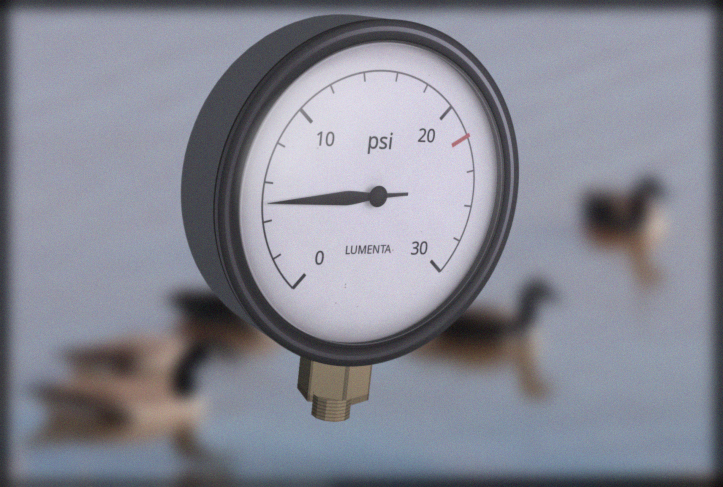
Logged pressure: 5 psi
